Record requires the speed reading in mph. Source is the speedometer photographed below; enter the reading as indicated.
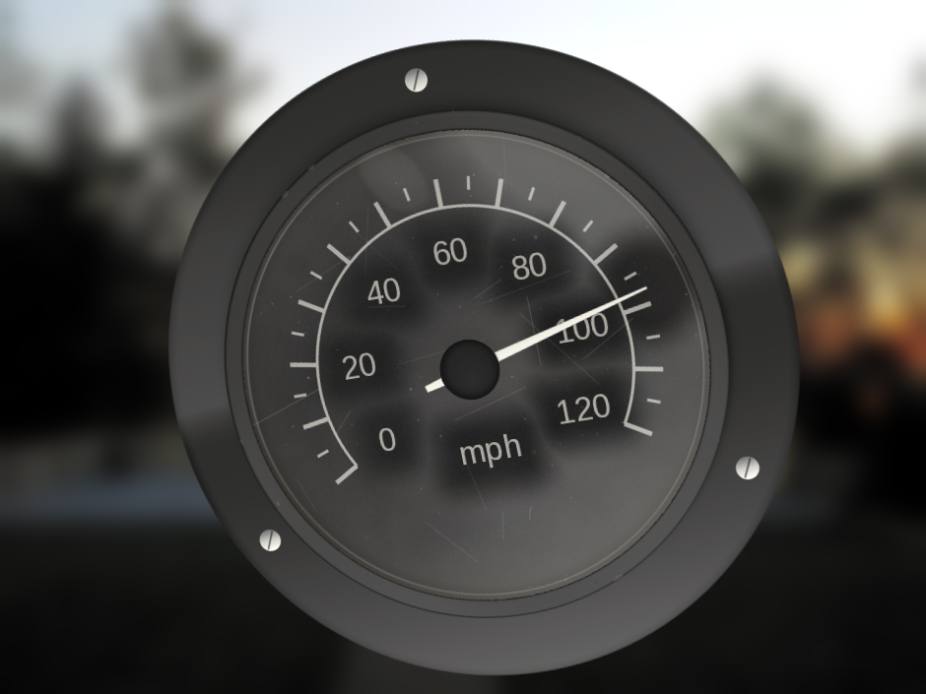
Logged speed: 97.5 mph
